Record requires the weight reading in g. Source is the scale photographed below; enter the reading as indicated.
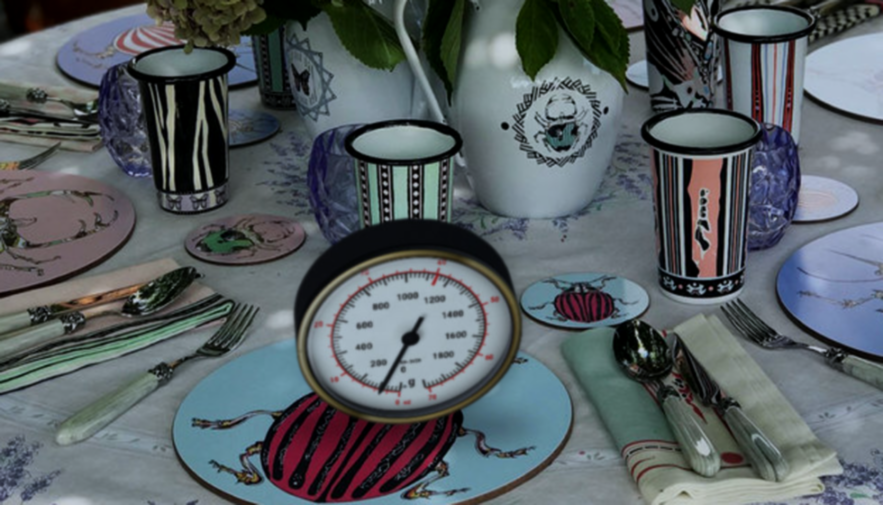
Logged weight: 100 g
